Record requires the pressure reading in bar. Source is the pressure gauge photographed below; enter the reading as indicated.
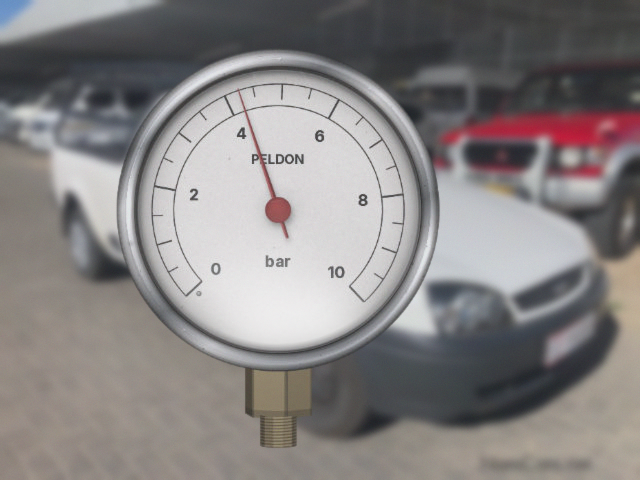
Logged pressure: 4.25 bar
